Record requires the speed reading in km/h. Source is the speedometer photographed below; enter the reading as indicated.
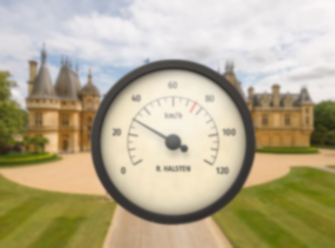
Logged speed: 30 km/h
